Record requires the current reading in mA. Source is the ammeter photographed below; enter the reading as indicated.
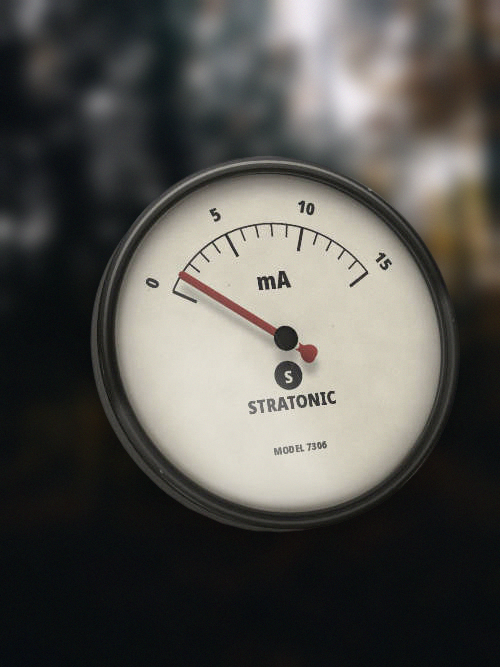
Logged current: 1 mA
